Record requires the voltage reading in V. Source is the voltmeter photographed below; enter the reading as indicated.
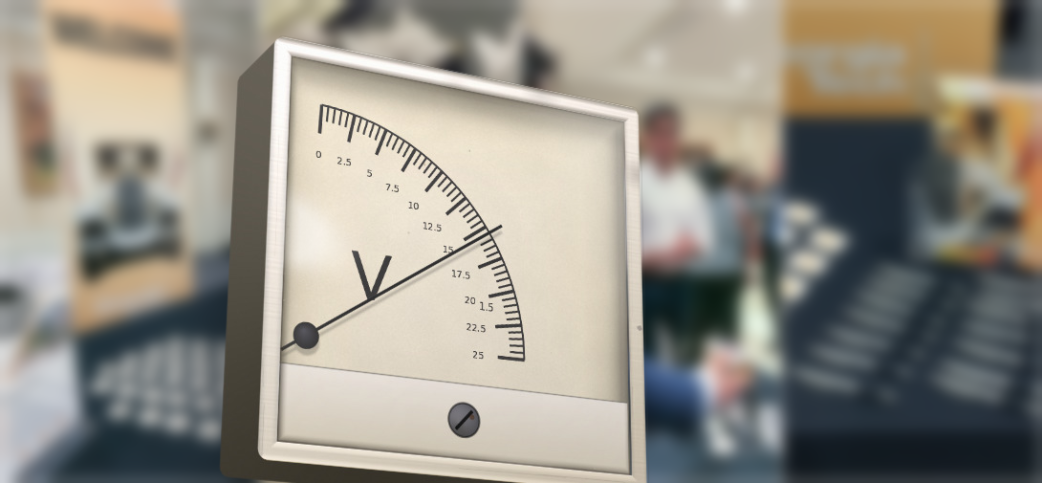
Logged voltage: 15.5 V
